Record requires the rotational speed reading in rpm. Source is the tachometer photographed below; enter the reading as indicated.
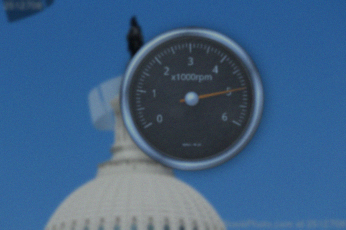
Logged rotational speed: 5000 rpm
